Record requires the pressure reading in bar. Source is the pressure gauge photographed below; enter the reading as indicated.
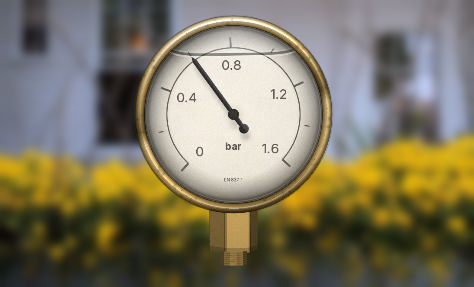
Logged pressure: 0.6 bar
